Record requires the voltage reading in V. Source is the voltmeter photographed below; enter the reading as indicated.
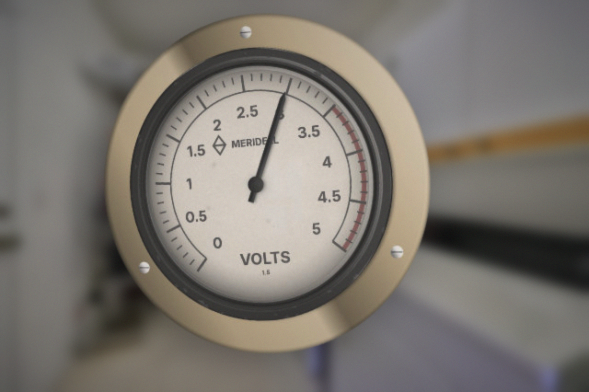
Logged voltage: 3 V
